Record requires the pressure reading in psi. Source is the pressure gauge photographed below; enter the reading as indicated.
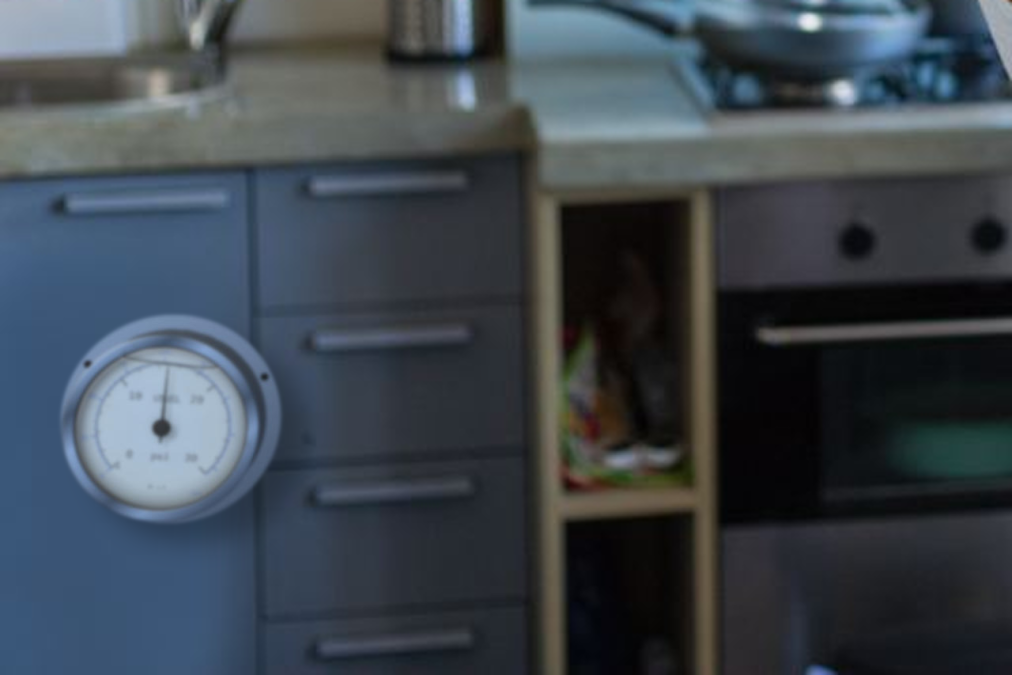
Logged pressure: 15 psi
